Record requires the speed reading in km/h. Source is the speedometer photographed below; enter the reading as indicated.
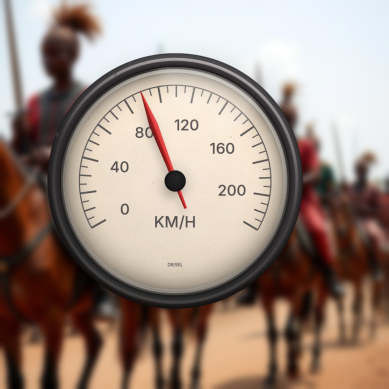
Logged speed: 90 km/h
